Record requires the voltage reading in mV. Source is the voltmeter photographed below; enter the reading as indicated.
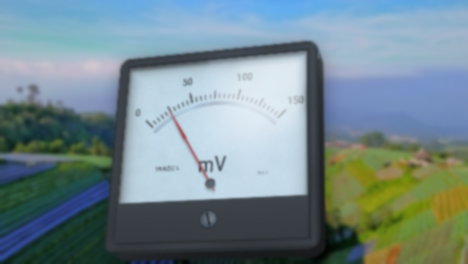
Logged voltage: 25 mV
